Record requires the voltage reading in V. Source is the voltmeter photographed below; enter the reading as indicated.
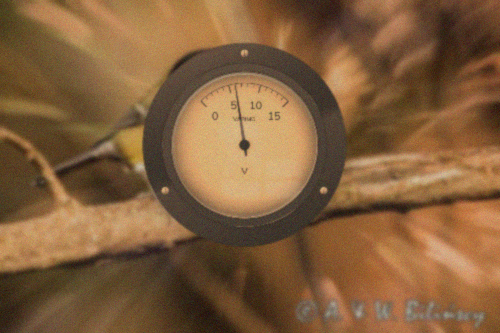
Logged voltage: 6 V
